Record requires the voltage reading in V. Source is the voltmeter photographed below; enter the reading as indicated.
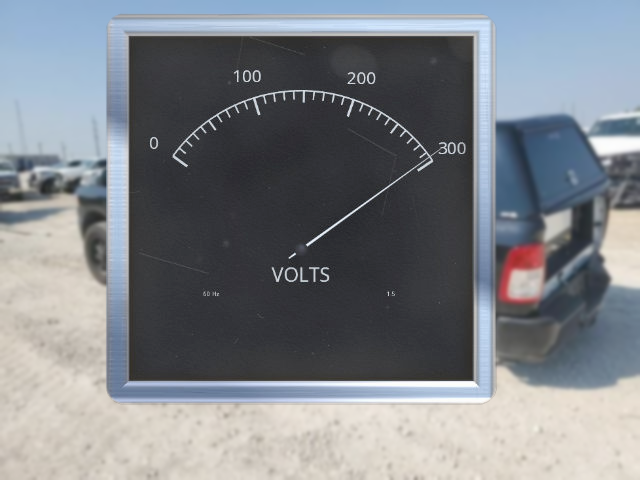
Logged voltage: 295 V
